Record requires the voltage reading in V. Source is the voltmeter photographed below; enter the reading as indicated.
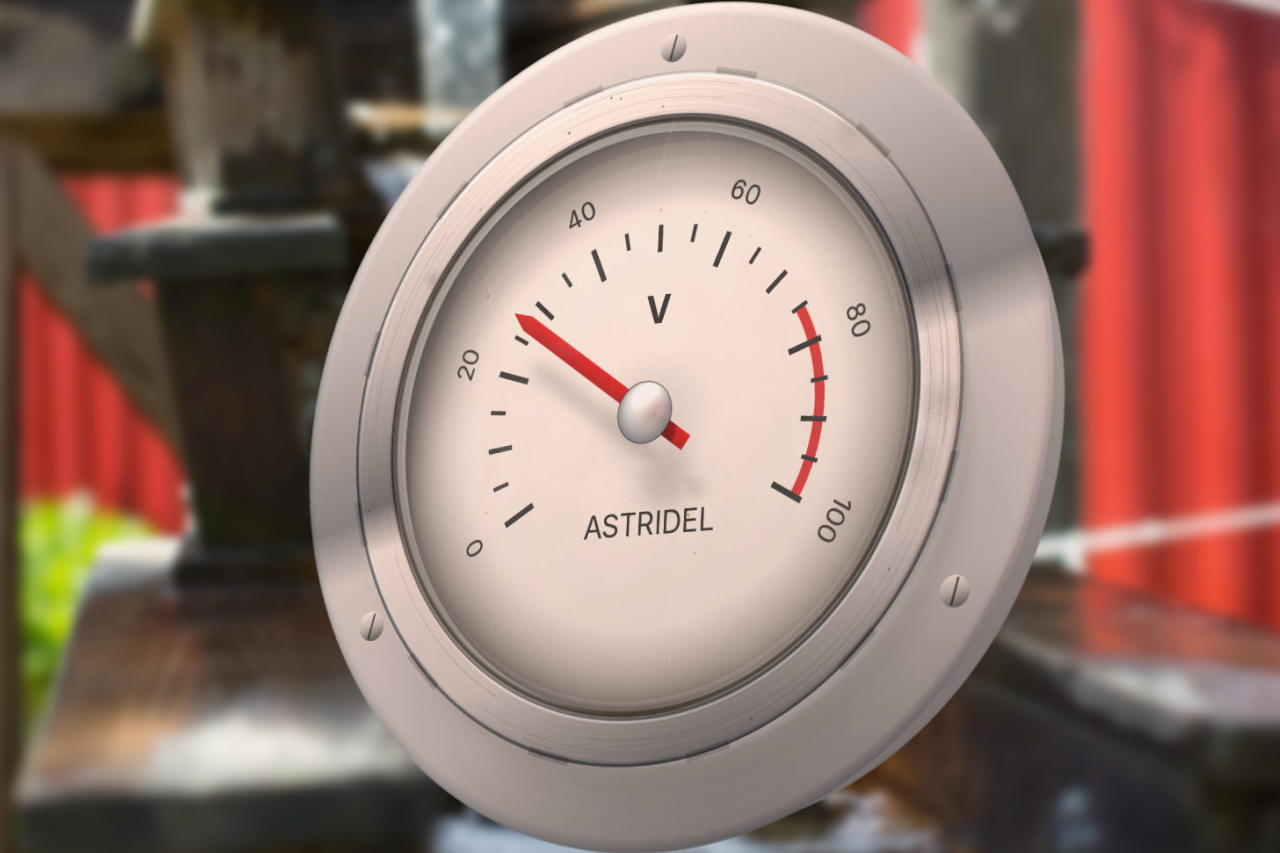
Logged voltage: 27.5 V
